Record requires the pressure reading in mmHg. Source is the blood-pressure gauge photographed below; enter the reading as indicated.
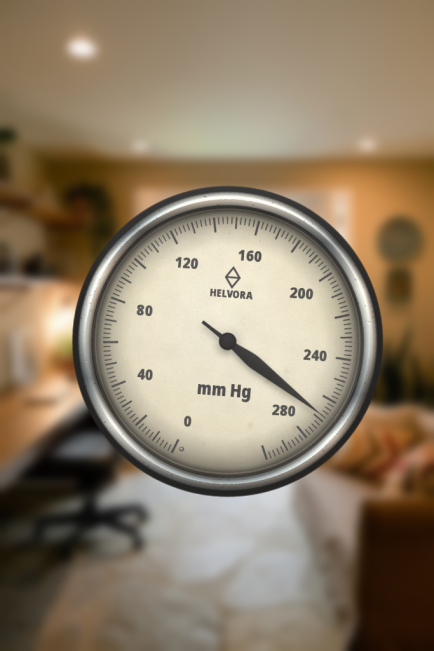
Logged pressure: 268 mmHg
